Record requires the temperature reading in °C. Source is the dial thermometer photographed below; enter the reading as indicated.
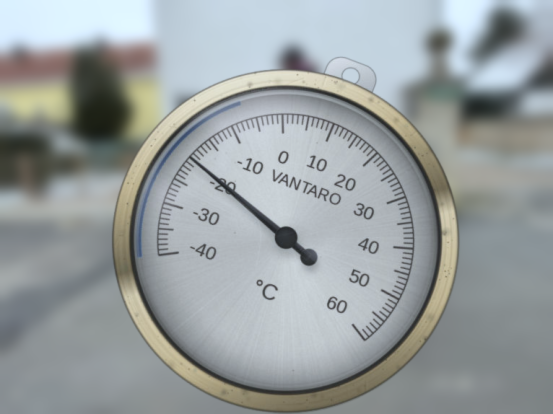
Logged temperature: -20 °C
